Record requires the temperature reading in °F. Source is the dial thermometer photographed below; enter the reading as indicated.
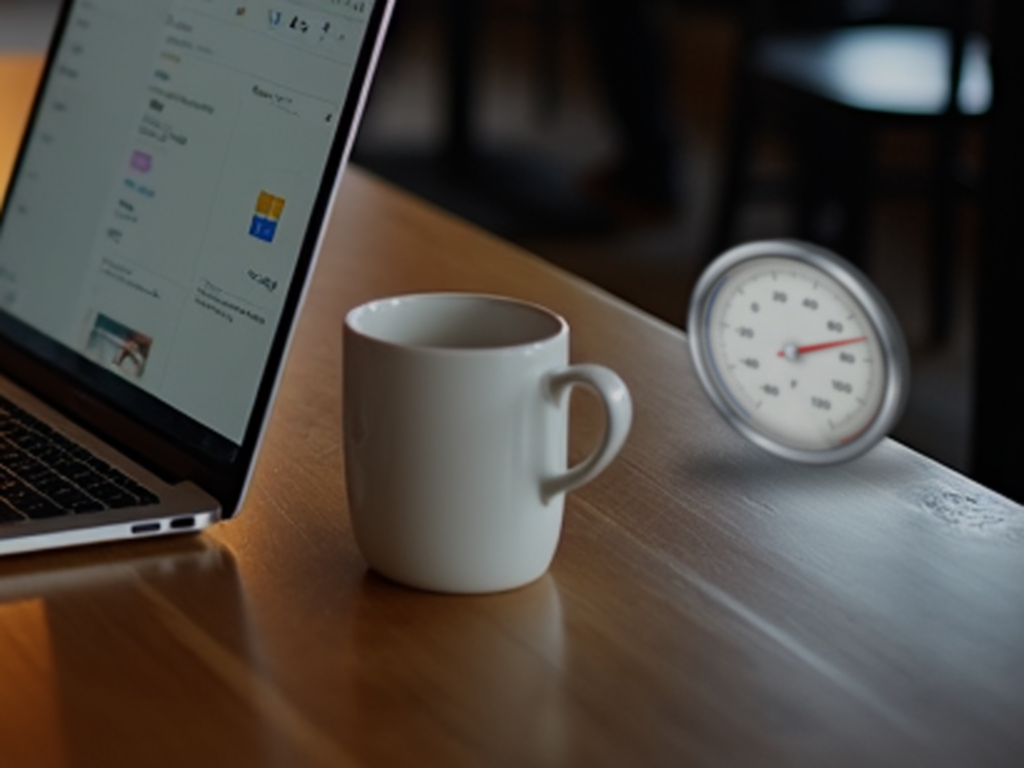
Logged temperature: 70 °F
